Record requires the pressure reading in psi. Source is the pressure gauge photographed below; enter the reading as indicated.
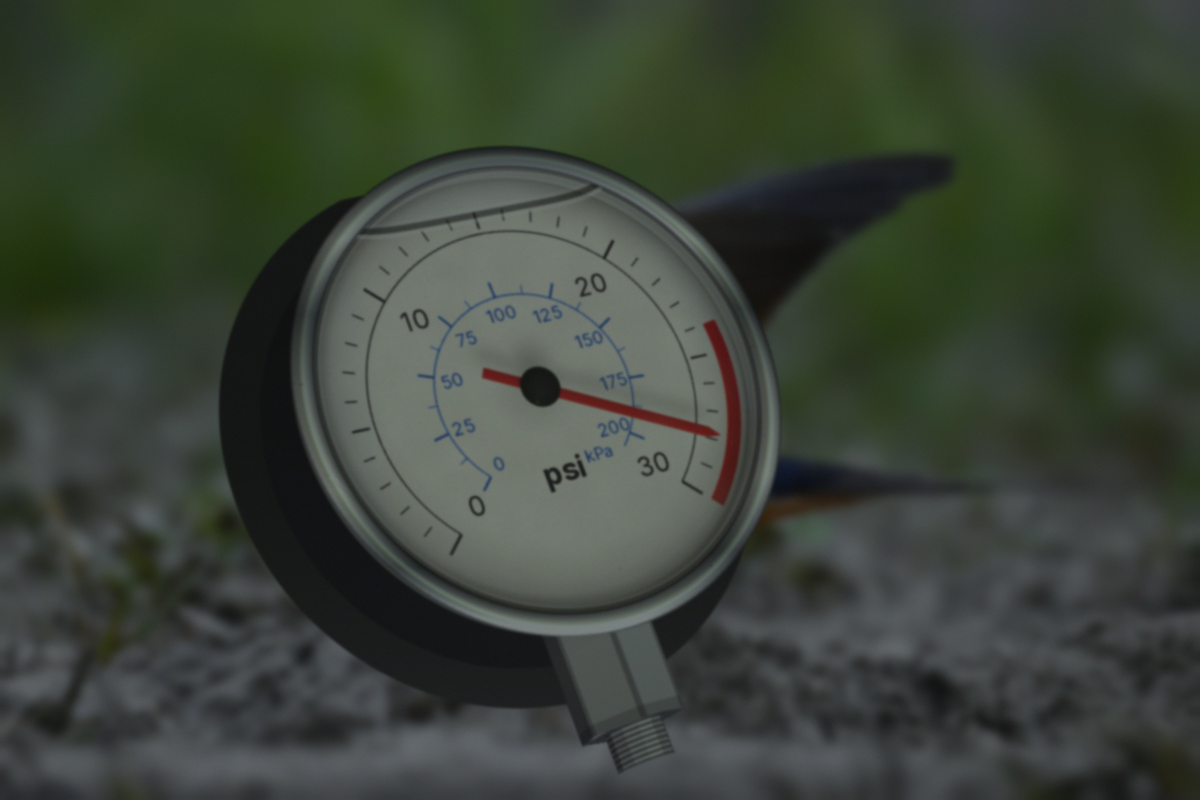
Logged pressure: 28 psi
